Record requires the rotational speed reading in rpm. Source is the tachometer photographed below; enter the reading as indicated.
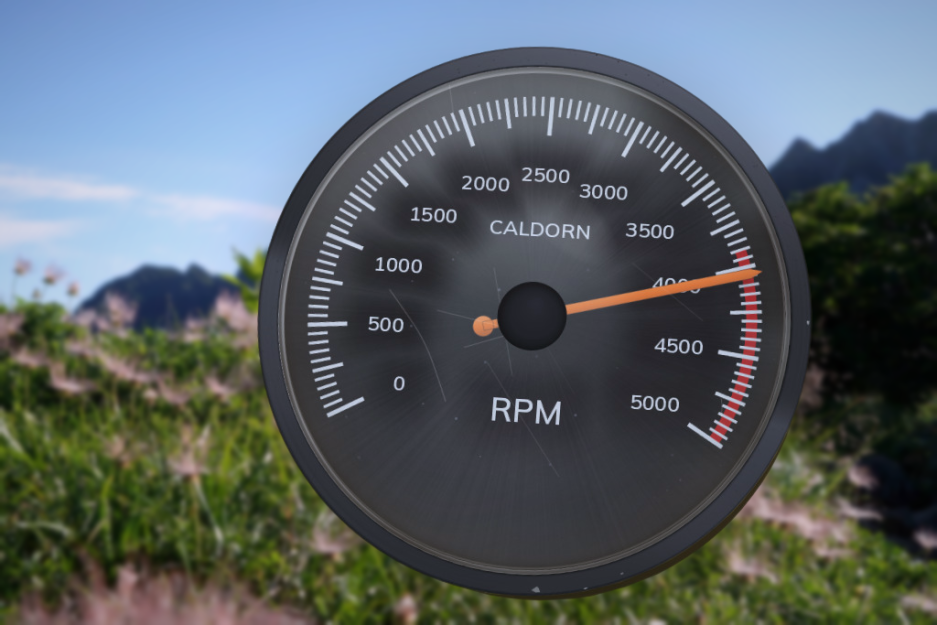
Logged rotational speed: 4050 rpm
